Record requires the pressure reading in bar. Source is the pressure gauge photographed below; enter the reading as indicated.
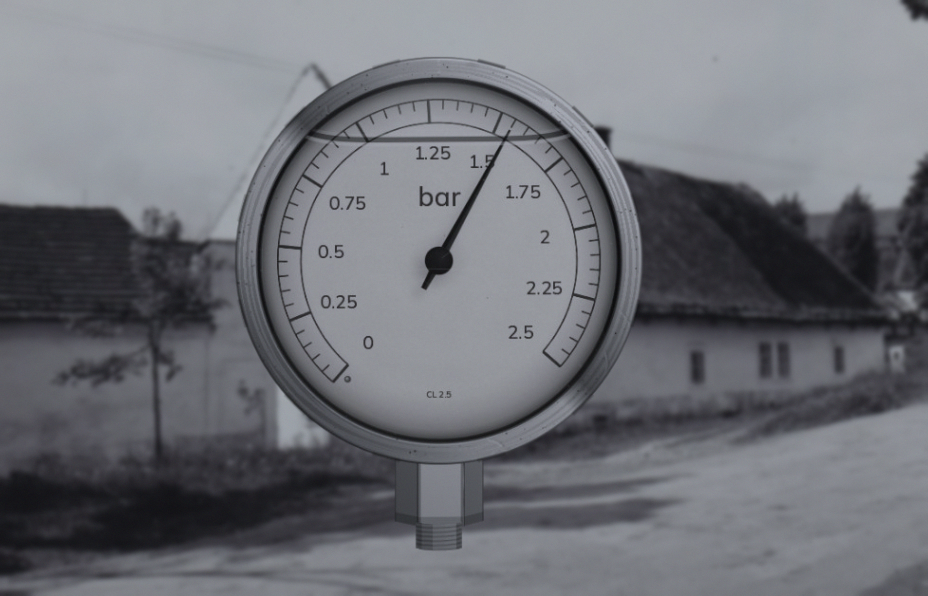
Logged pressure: 1.55 bar
